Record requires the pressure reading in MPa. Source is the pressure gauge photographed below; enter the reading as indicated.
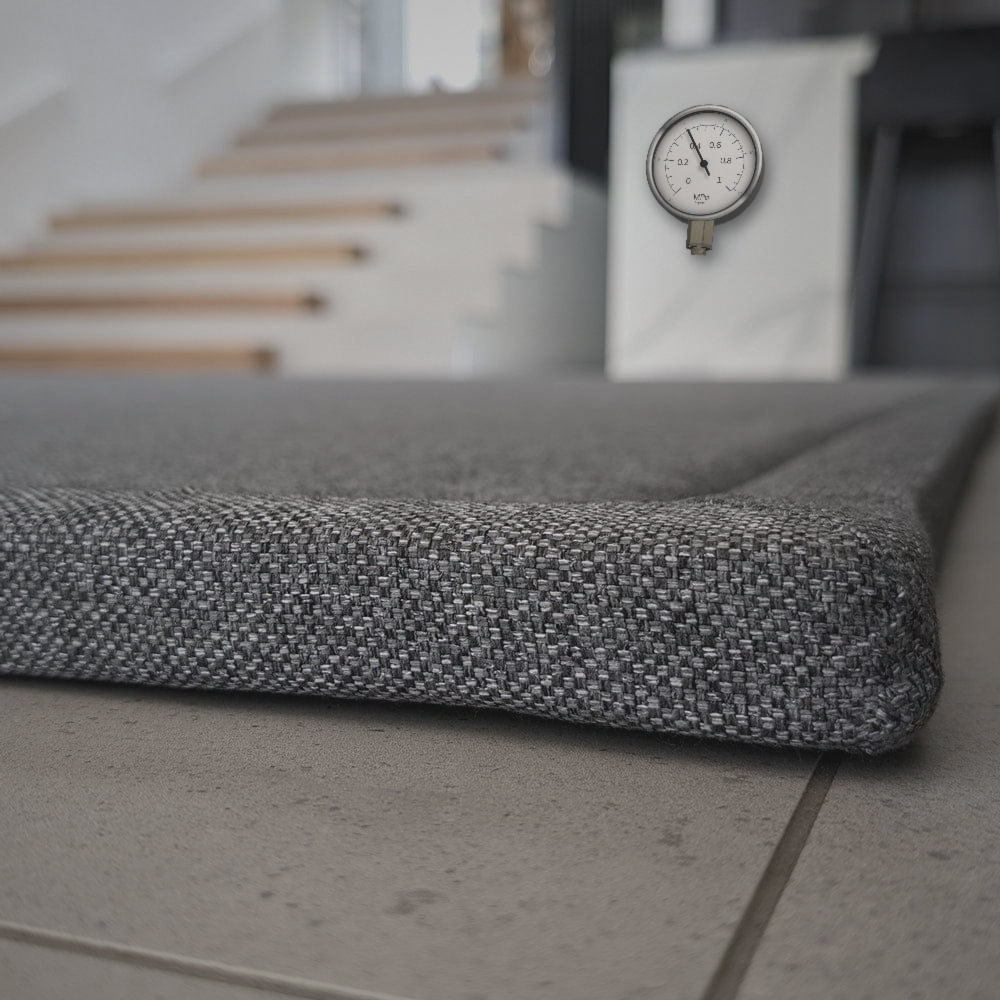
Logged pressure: 0.4 MPa
